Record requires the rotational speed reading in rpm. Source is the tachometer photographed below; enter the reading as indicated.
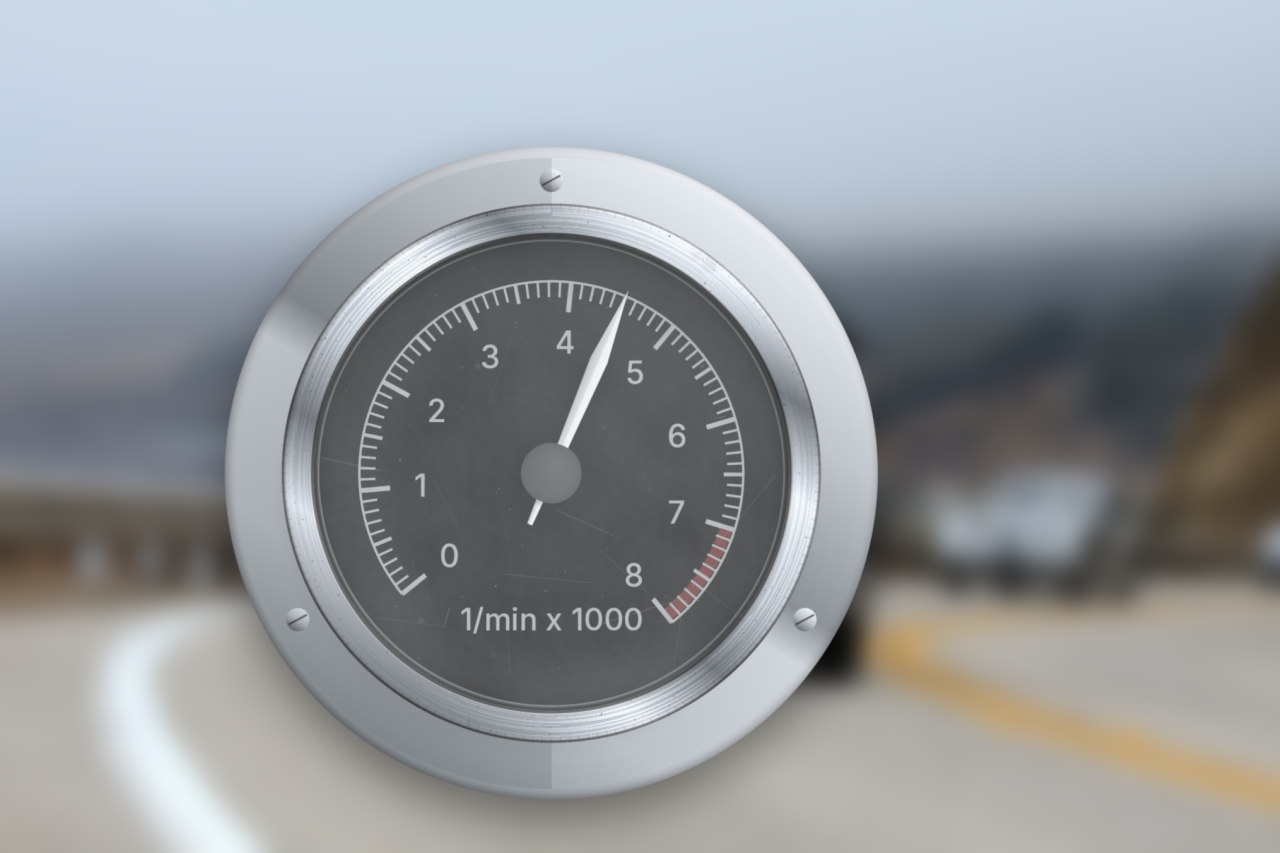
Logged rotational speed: 4500 rpm
